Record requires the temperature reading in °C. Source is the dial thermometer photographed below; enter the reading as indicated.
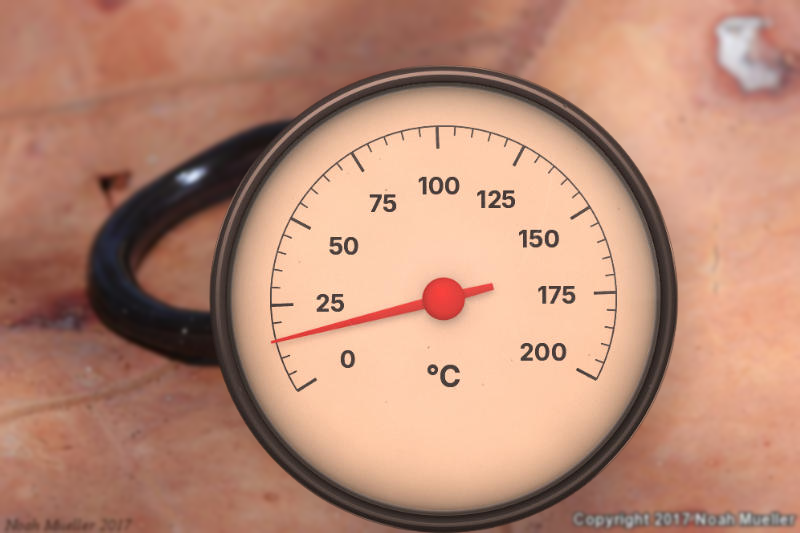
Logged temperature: 15 °C
